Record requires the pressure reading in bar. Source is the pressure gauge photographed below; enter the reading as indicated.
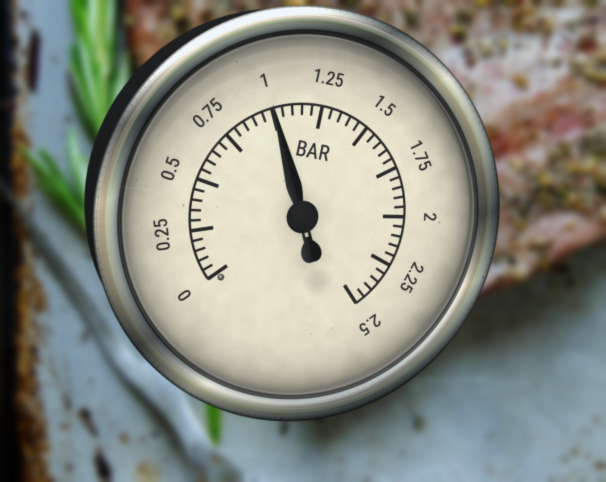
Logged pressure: 1 bar
